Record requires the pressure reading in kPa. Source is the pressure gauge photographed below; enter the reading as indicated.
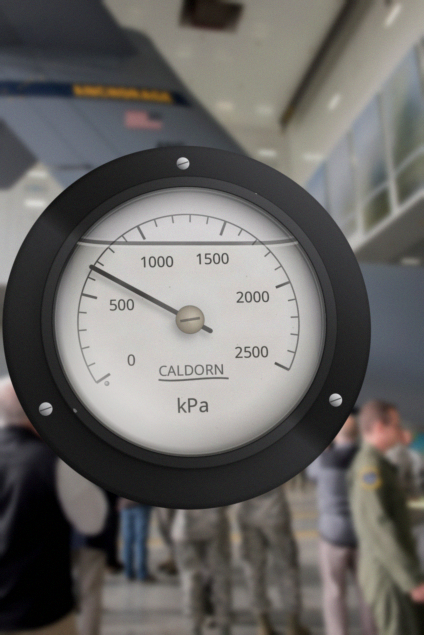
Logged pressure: 650 kPa
